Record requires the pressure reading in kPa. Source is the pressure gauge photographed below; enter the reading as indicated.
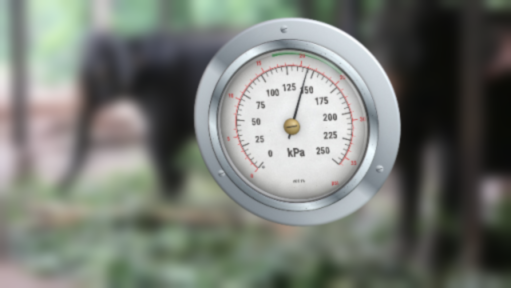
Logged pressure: 145 kPa
